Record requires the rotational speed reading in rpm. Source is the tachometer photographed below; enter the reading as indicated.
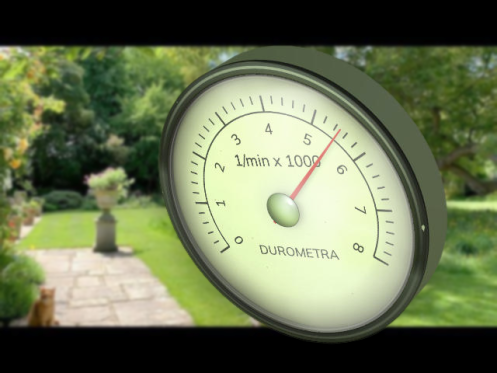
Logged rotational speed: 5500 rpm
